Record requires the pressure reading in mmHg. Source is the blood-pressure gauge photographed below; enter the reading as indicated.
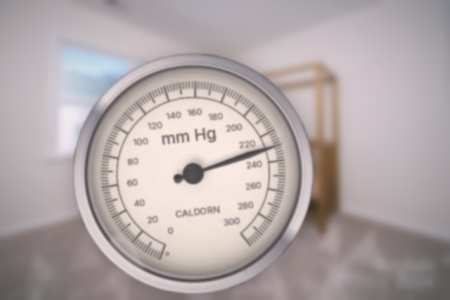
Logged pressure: 230 mmHg
